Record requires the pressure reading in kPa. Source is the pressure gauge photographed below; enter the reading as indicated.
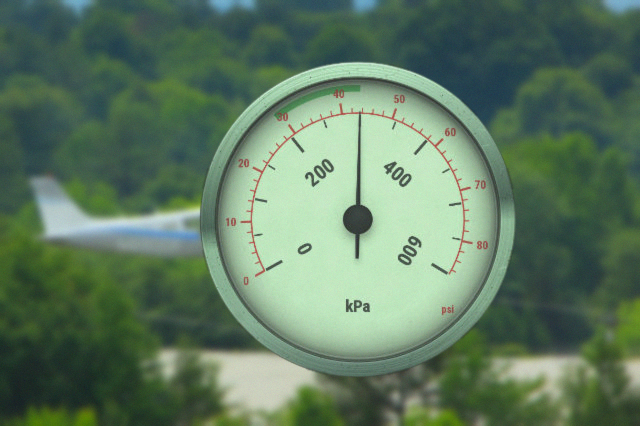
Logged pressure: 300 kPa
